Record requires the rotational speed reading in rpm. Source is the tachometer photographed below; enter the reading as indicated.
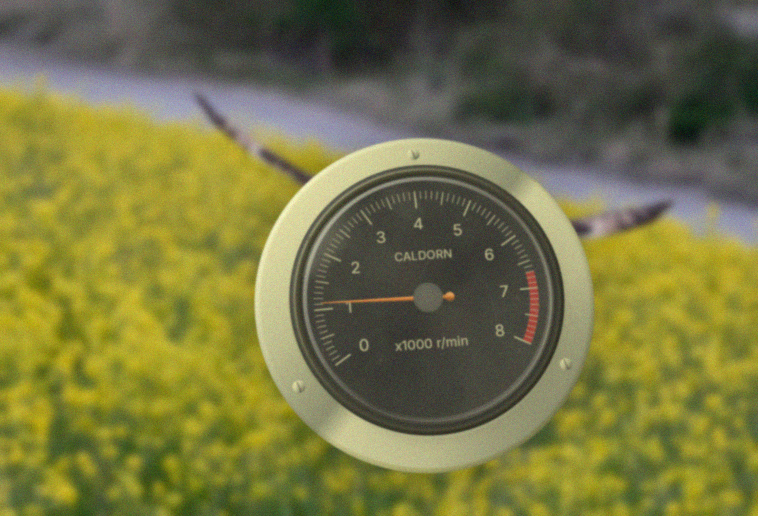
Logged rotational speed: 1100 rpm
